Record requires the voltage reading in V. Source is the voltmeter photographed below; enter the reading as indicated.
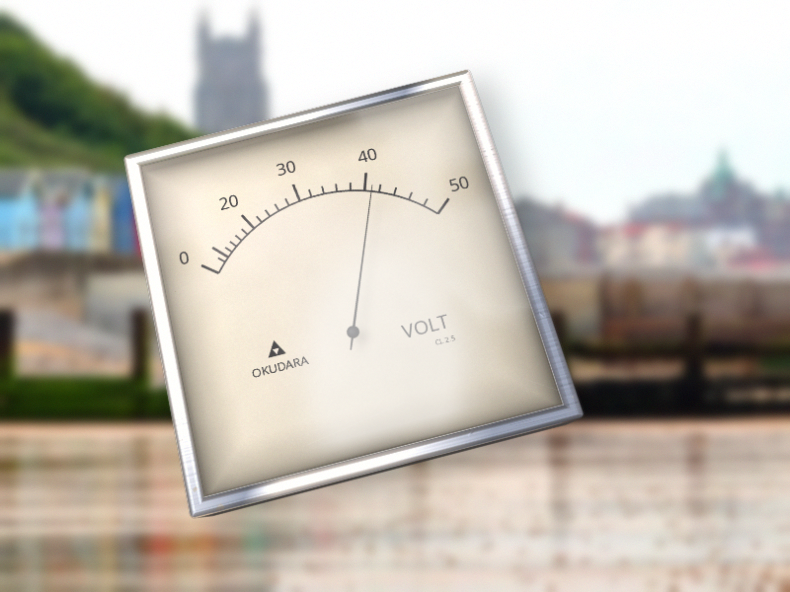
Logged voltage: 41 V
